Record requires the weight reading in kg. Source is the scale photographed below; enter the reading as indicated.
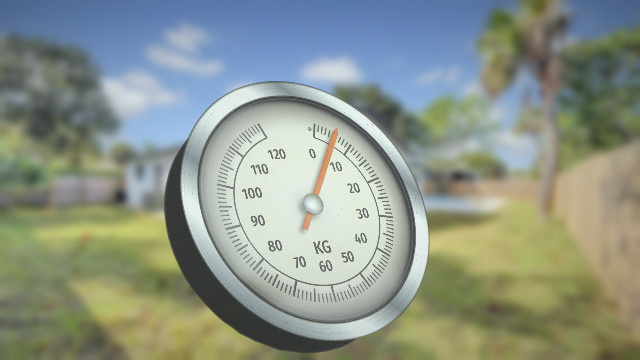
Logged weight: 5 kg
